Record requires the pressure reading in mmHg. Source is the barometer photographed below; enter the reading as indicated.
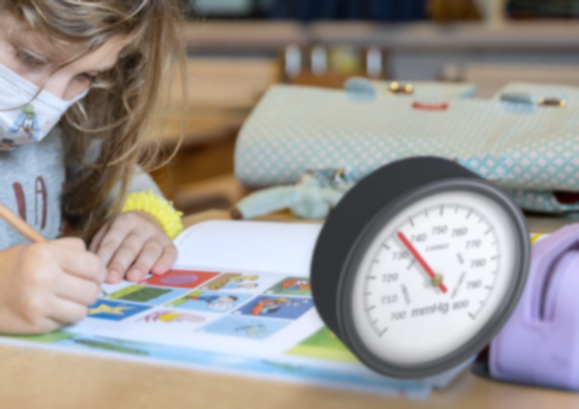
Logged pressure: 735 mmHg
